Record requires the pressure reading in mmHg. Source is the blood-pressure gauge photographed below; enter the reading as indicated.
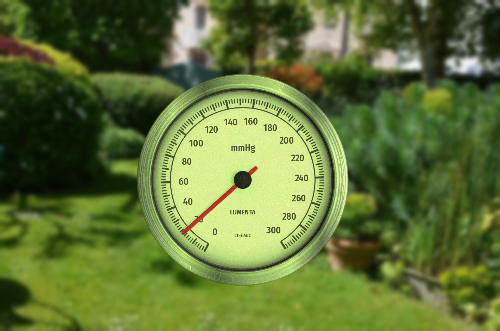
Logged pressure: 20 mmHg
